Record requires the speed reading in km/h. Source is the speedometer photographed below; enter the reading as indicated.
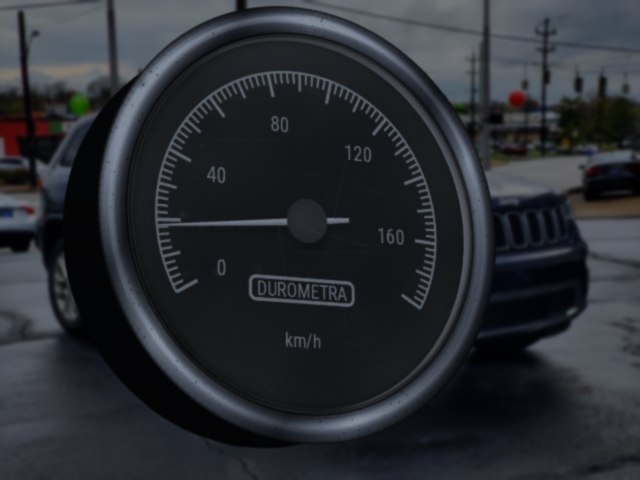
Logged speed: 18 km/h
